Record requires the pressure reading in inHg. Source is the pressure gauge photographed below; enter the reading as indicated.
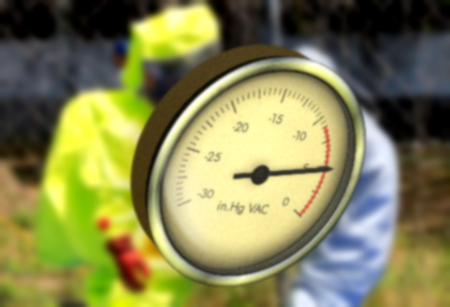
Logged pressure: -5 inHg
